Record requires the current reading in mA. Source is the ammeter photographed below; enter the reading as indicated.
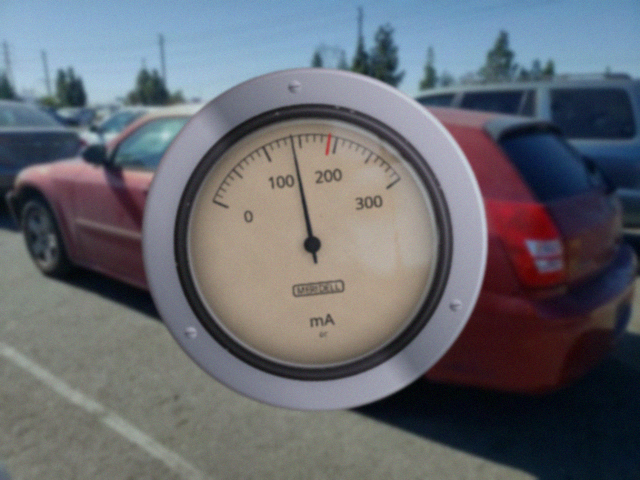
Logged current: 140 mA
